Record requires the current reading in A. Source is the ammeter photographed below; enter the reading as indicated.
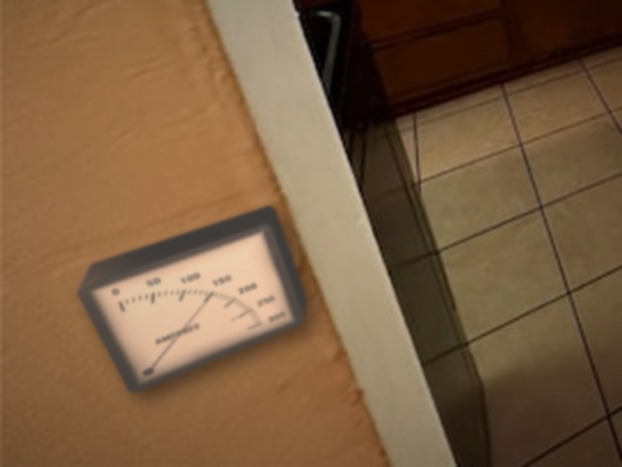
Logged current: 150 A
